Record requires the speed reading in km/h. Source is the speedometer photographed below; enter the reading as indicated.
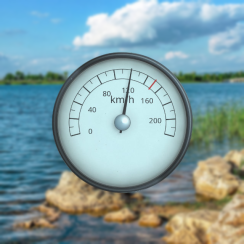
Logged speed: 120 km/h
